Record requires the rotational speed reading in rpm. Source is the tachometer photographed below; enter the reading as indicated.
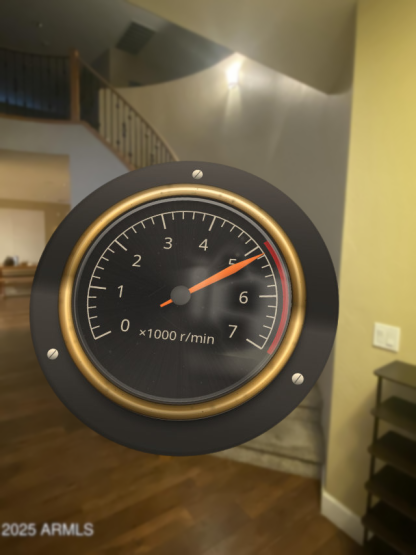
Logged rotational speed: 5200 rpm
